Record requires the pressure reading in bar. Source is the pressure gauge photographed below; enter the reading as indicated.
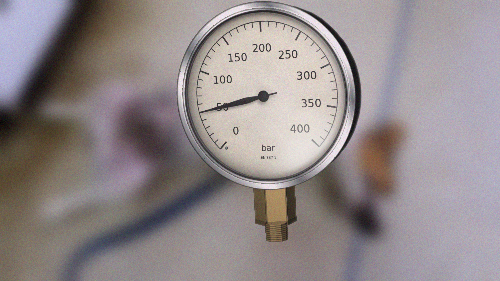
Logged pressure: 50 bar
